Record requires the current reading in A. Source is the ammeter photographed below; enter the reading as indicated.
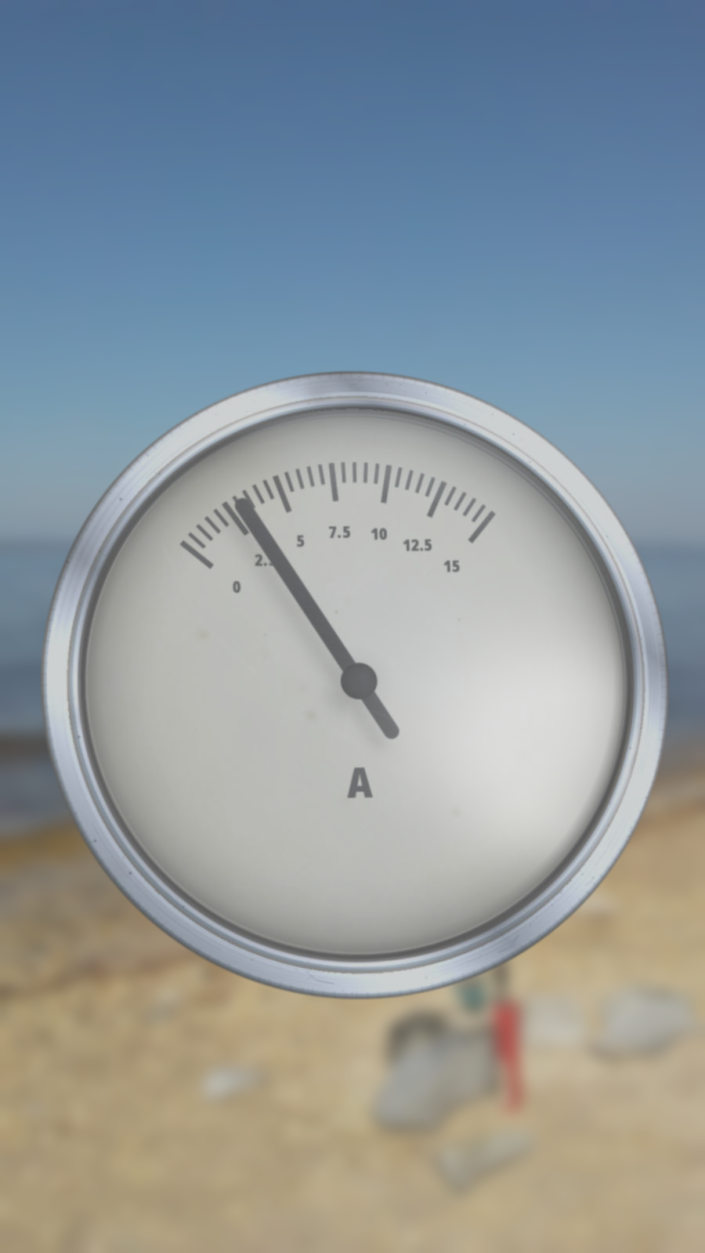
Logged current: 3 A
